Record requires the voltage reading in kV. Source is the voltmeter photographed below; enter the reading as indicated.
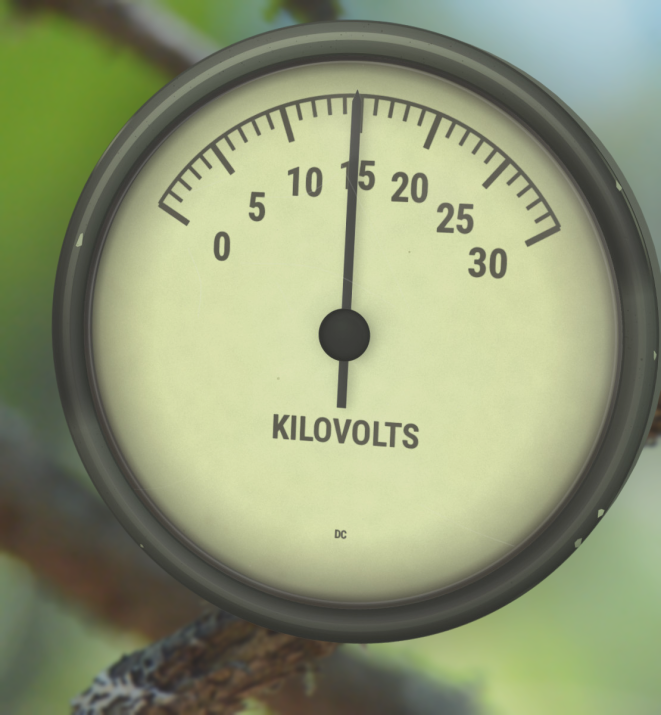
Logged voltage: 15 kV
